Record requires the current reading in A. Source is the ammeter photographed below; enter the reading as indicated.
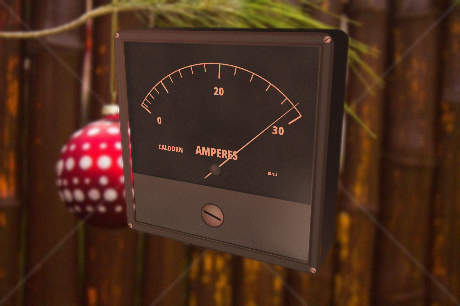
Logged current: 29 A
